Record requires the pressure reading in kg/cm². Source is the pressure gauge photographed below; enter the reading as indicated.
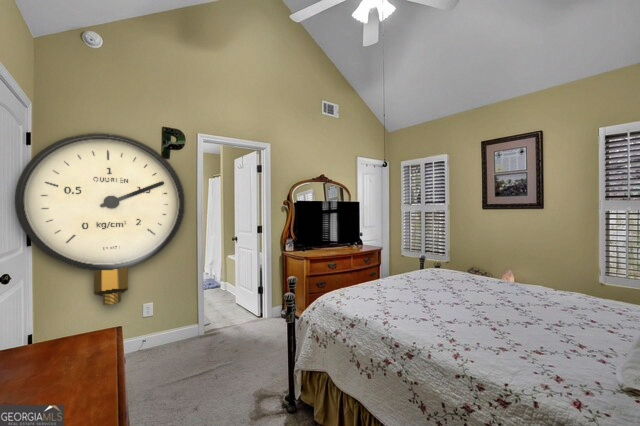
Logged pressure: 1.5 kg/cm²
